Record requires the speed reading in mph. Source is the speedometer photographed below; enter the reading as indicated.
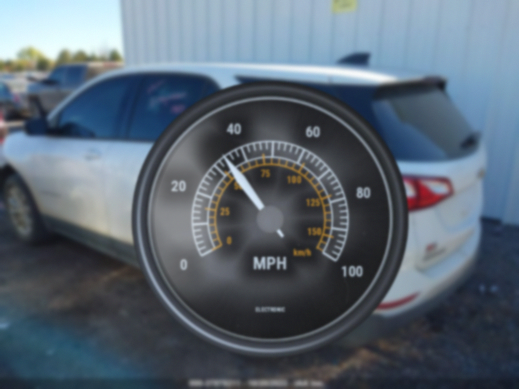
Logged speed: 34 mph
